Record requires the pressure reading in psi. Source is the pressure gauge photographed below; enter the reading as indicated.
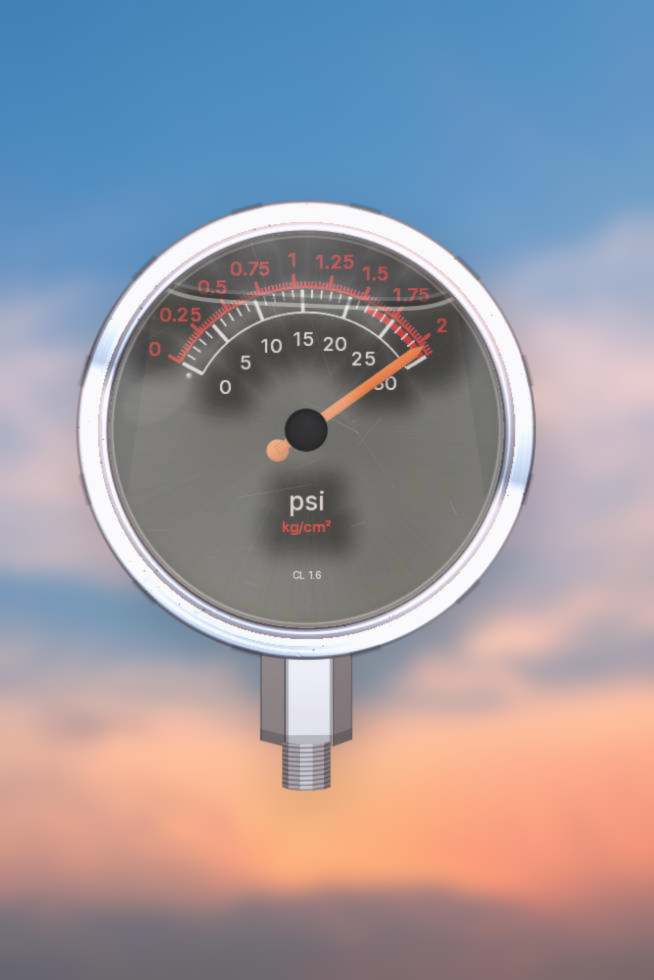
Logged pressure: 29 psi
